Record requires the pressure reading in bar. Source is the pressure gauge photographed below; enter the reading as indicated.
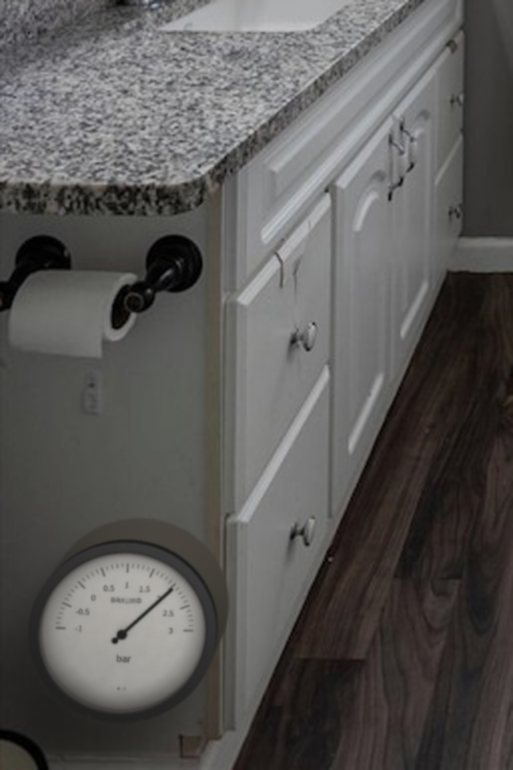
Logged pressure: 2 bar
